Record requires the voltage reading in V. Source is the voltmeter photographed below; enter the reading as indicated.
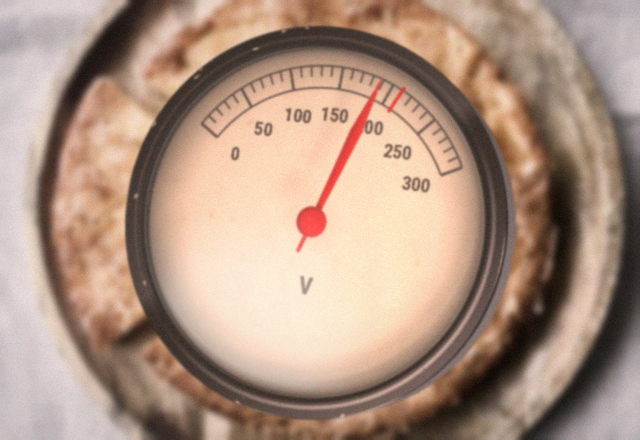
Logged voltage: 190 V
